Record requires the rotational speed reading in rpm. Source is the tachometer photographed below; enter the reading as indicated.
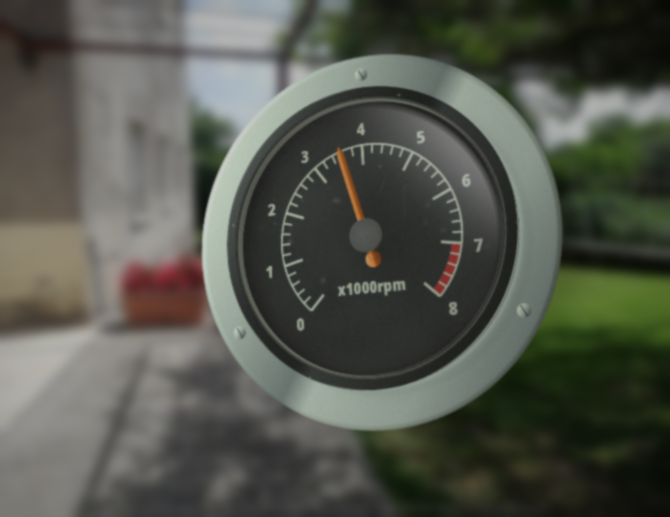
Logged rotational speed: 3600 rpm
